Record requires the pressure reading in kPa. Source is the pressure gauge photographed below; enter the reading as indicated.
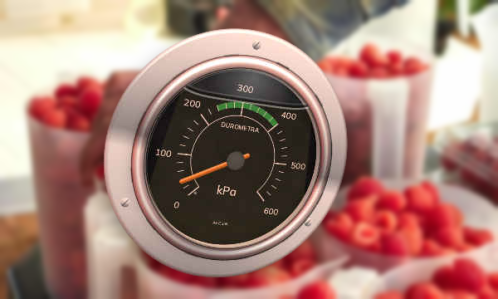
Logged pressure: 40 kPa
